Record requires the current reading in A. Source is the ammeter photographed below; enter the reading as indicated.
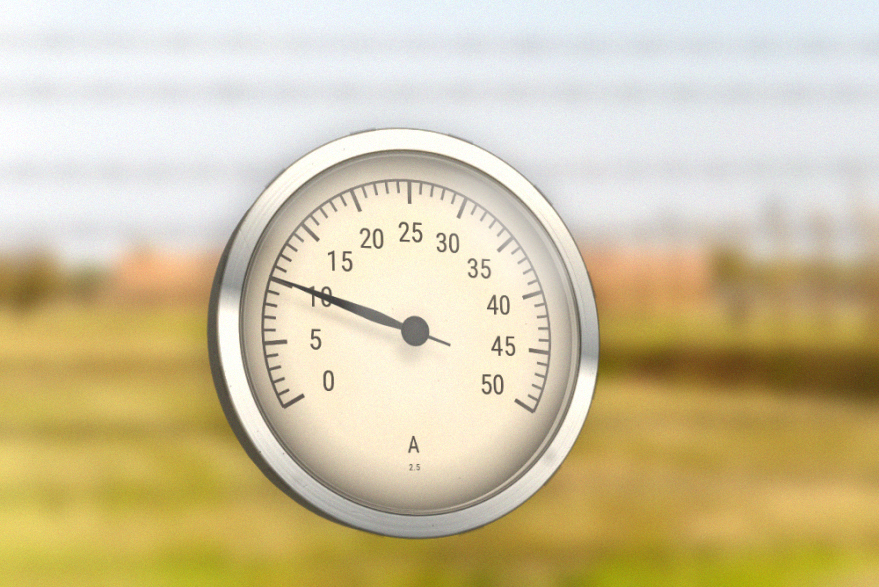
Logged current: 10 A
